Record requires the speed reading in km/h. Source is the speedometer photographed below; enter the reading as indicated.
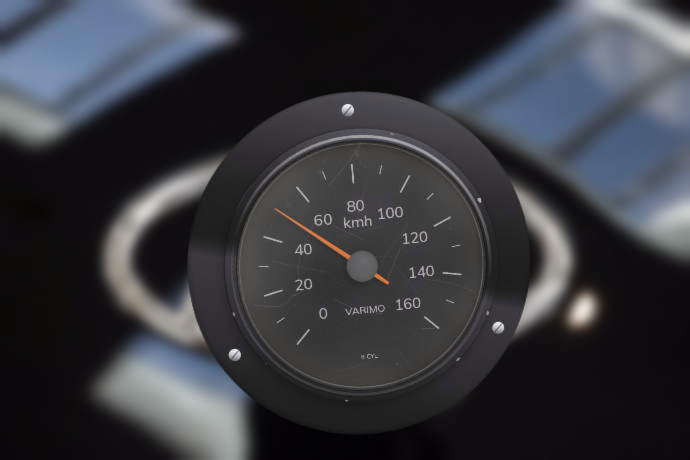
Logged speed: 50 km/h
